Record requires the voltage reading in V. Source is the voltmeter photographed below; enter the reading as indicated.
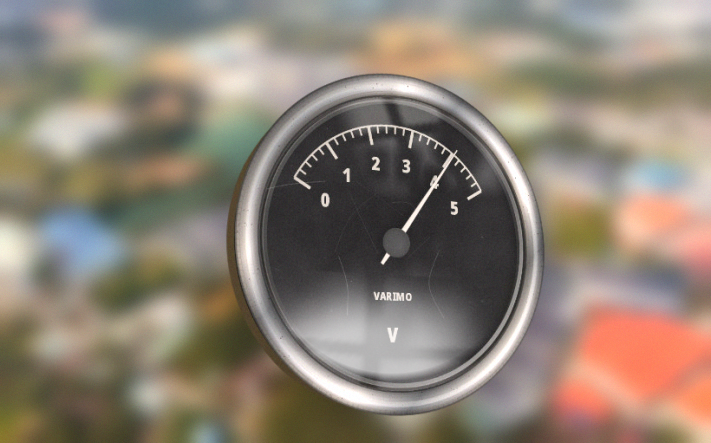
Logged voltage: 4 V
